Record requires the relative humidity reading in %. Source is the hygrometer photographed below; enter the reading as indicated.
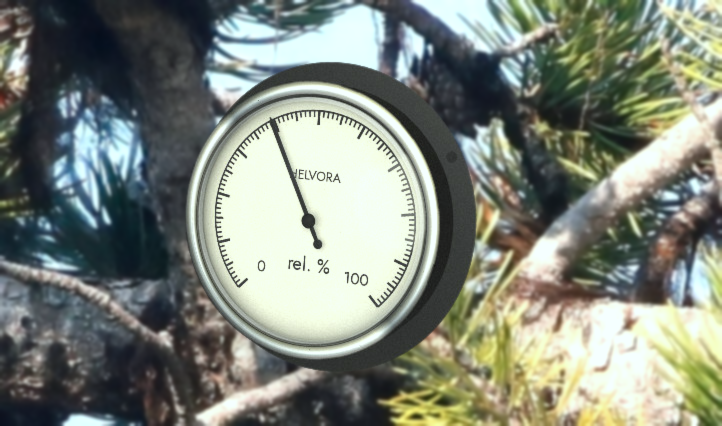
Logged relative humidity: 40 %
